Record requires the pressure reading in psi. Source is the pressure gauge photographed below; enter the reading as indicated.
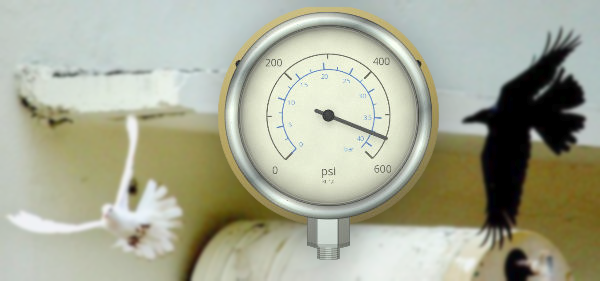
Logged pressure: 550 psi
